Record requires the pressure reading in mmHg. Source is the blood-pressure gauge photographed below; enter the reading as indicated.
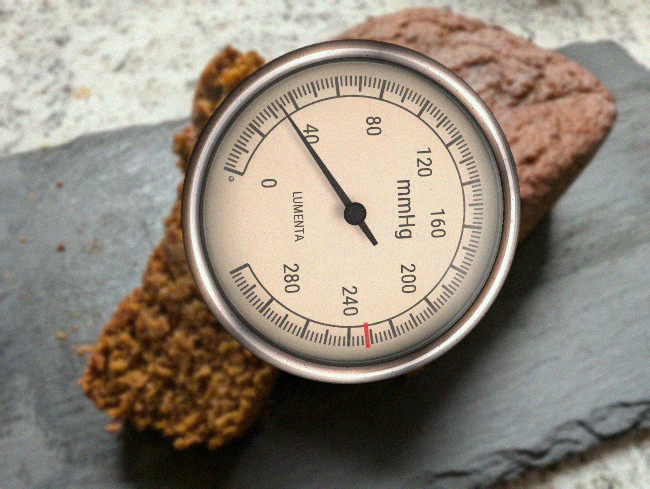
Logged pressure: 34 mmHg
